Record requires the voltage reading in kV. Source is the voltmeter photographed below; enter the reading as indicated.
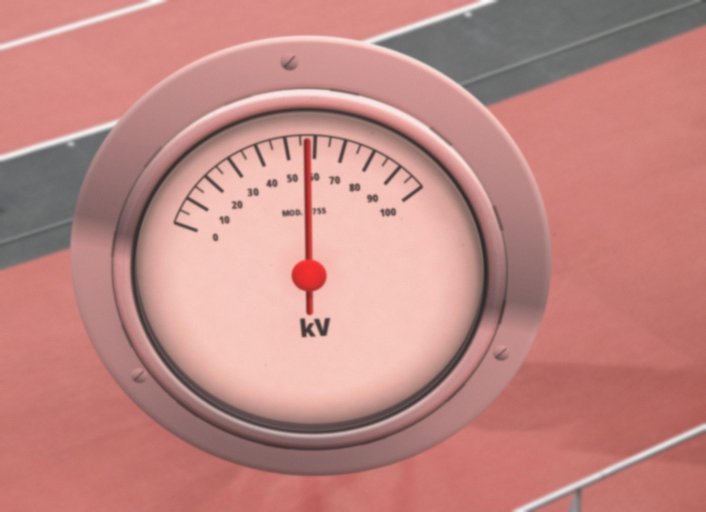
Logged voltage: 57.5 kV
